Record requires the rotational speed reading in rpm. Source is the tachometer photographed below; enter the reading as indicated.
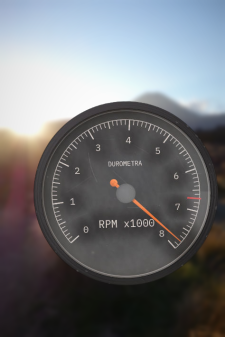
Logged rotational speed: 7800 rpm
